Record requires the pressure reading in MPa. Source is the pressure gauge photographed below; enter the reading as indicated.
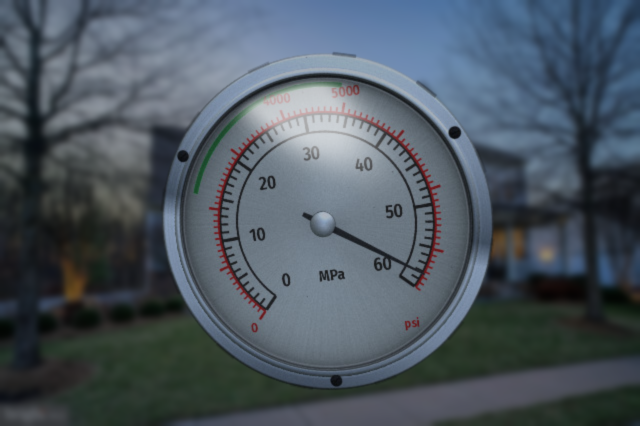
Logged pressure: 58 MPa
